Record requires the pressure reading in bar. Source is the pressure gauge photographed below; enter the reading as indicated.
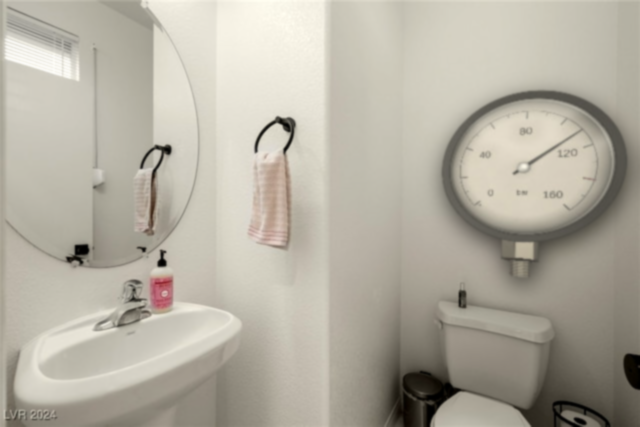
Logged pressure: 110 bar
